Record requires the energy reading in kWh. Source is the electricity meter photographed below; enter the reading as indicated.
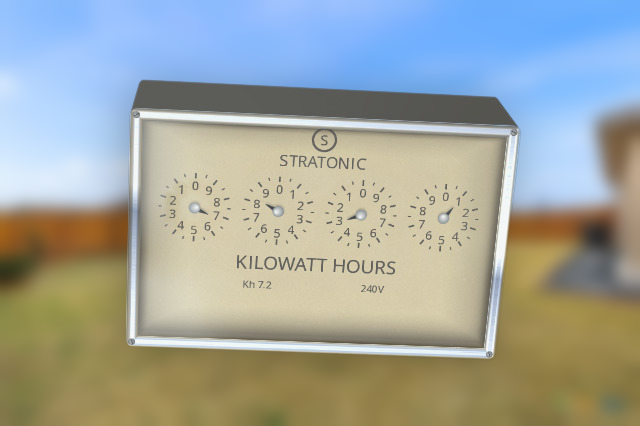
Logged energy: 6831 kWh
